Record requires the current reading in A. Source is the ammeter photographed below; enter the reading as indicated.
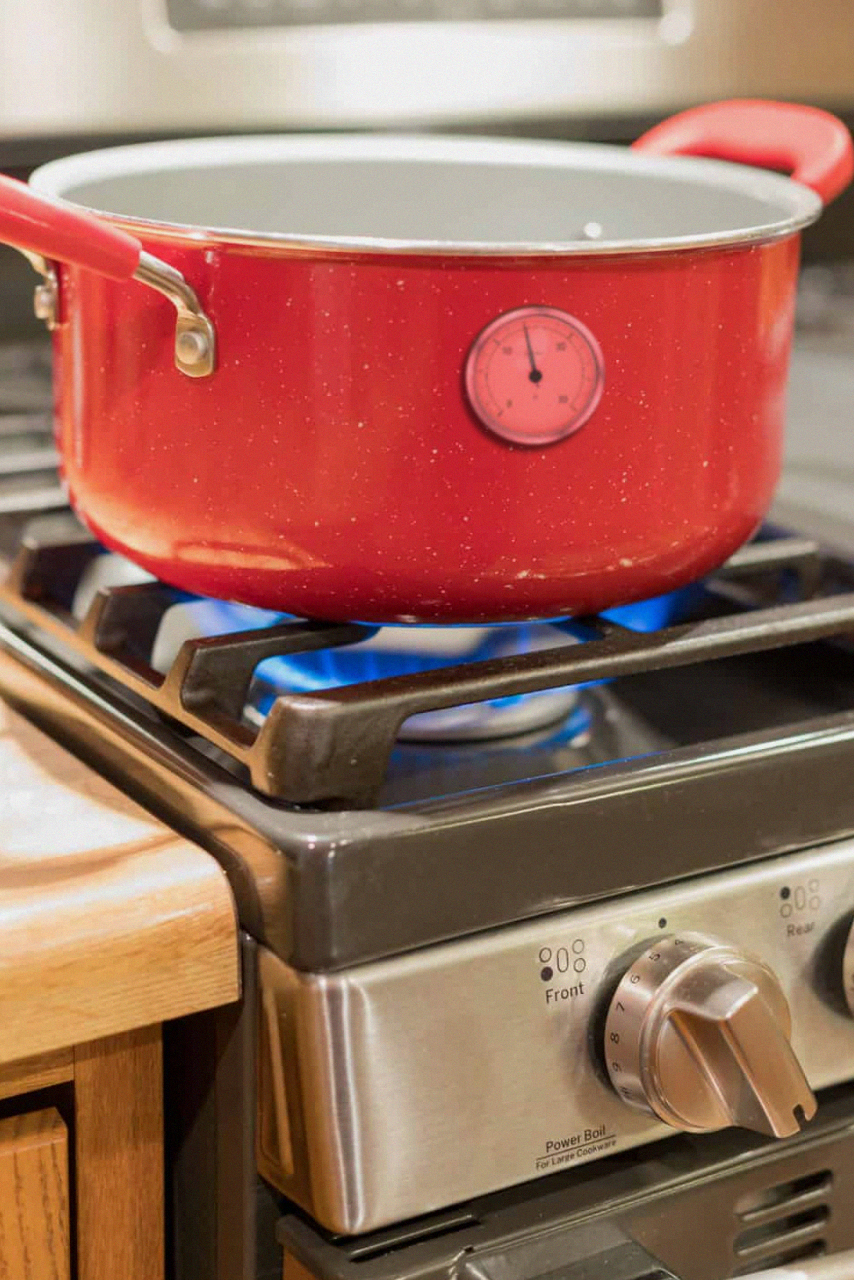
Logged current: 14 A
